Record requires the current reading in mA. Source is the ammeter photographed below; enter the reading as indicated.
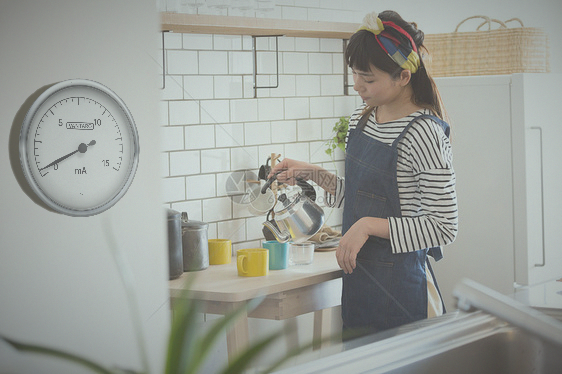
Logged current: 0.5 mA
